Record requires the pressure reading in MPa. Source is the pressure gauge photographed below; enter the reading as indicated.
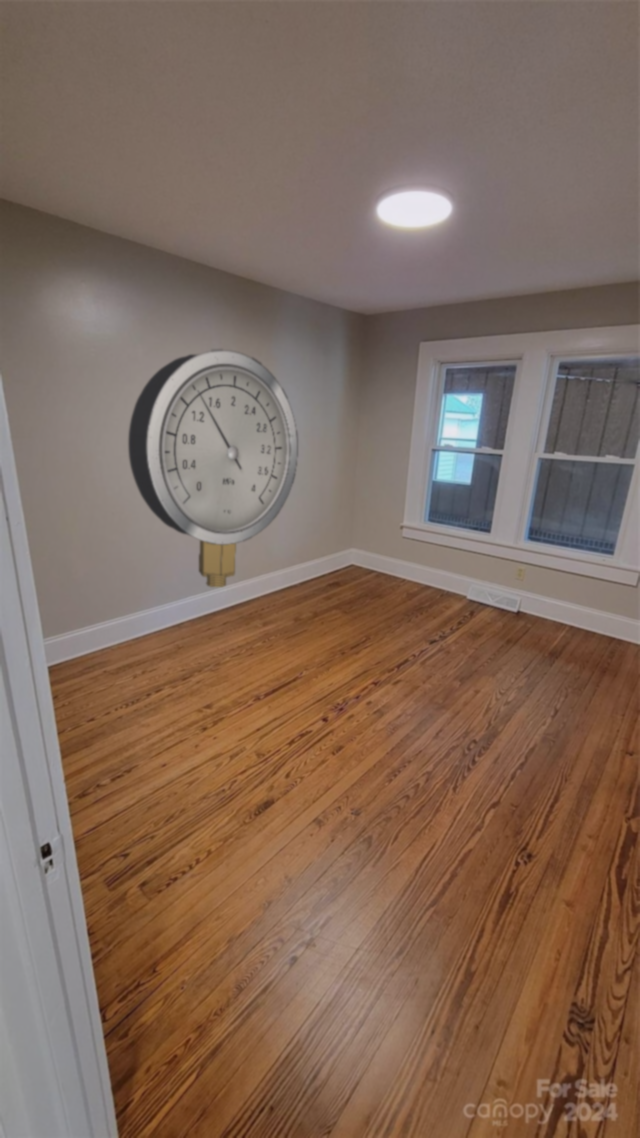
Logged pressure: 1.4 MPa
